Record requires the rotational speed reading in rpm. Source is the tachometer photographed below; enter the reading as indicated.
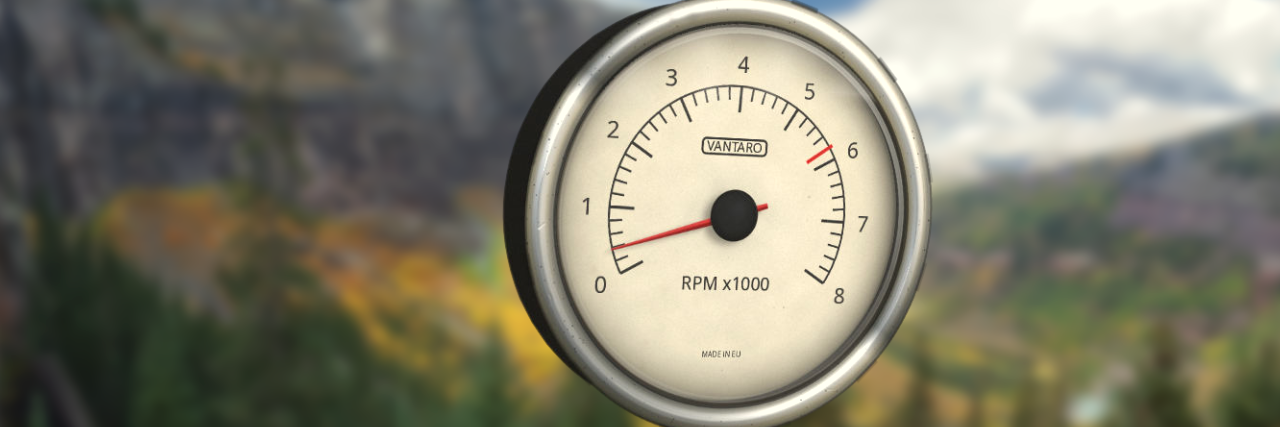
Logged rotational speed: 400 rpm
